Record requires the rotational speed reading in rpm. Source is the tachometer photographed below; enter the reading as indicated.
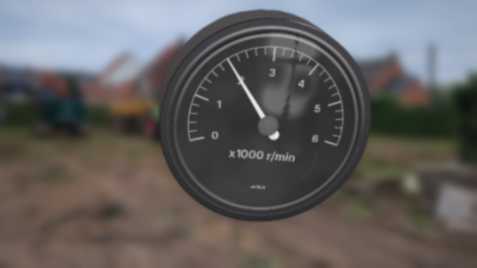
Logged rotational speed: 2000 rpm
